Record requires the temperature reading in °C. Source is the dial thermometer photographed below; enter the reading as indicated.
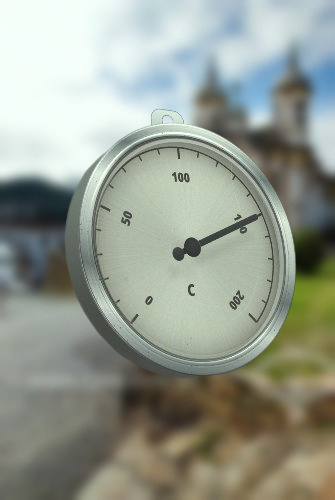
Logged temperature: 150 °C
